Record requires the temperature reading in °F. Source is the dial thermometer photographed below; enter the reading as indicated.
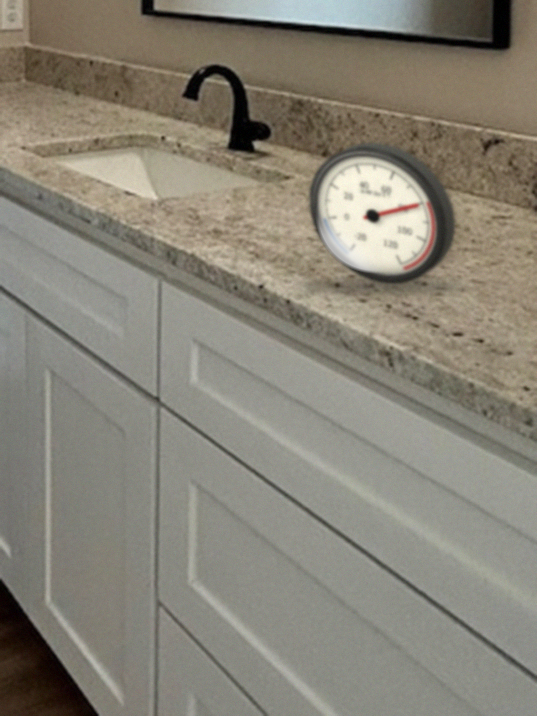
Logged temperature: 80 °F
